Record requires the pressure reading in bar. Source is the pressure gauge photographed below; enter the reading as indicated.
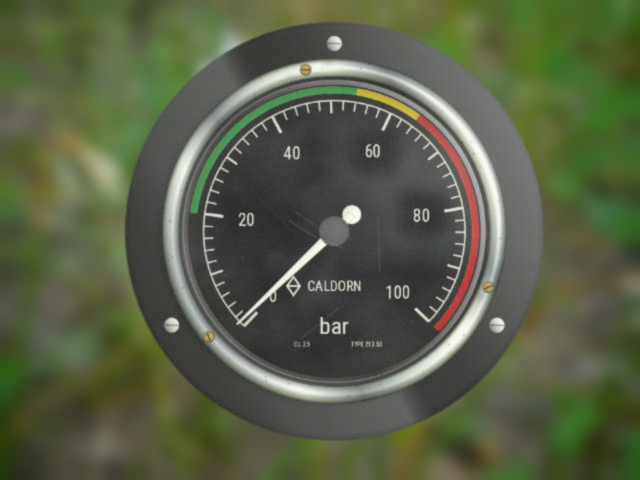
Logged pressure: 1 bar
